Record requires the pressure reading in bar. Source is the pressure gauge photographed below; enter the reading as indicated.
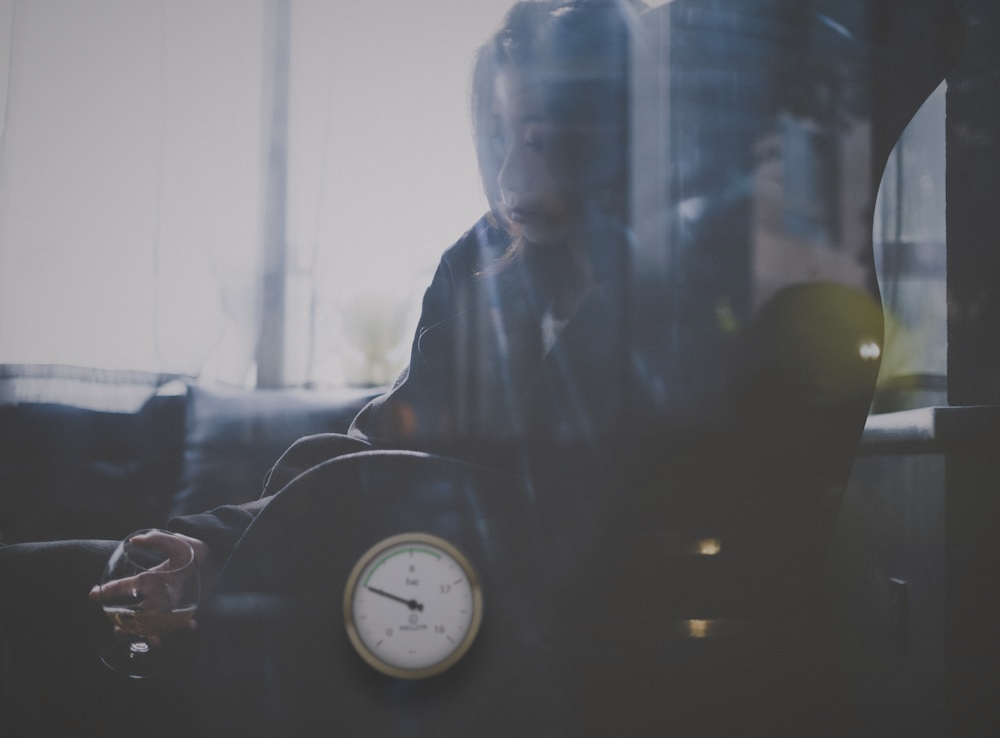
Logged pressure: 4 bar
